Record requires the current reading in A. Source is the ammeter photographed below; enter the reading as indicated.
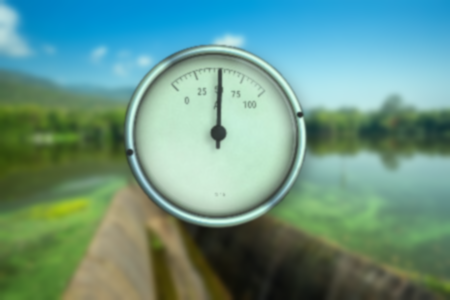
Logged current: 50 A
